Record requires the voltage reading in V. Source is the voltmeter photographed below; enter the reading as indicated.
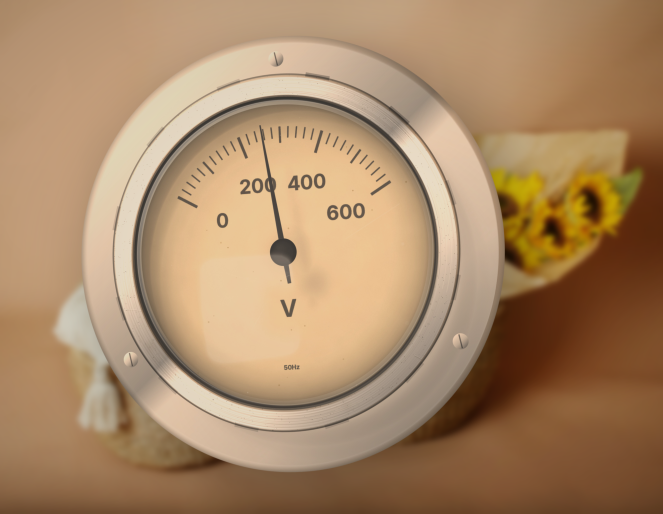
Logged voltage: 260 V
